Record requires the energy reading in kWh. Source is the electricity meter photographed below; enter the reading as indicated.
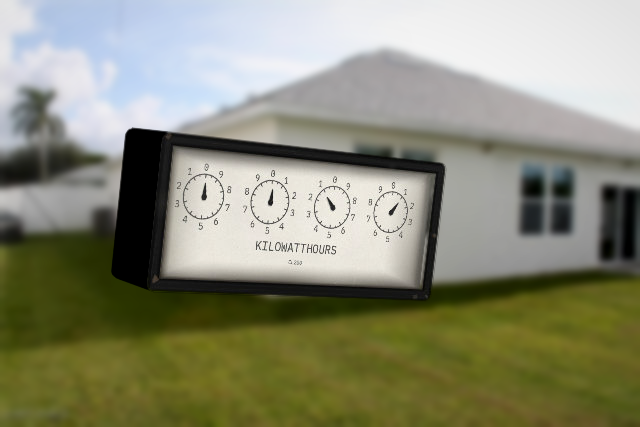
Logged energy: 11 kWh
